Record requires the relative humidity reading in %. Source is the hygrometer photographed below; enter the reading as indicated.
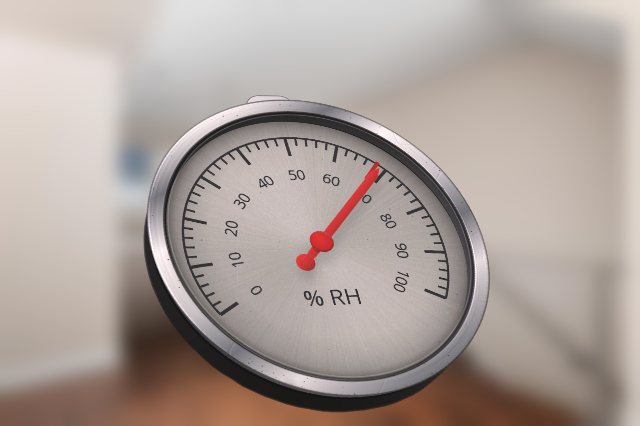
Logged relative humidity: 69 %
